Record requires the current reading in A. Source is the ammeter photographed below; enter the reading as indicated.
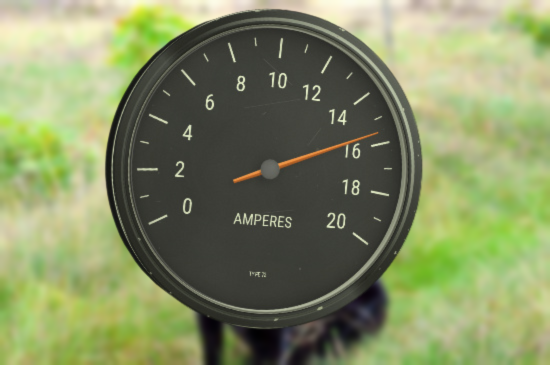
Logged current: 15.5 A
